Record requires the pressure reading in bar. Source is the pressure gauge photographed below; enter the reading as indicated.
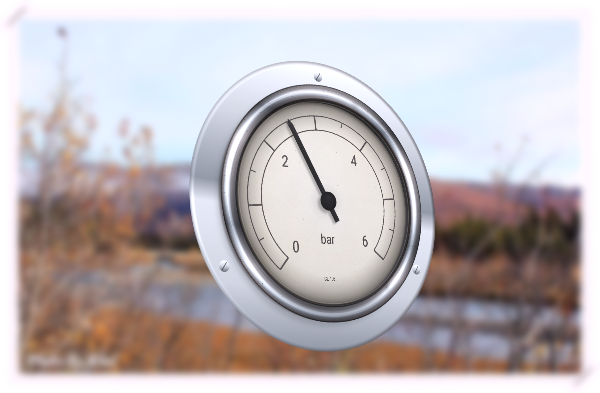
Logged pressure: 2.5 bar
